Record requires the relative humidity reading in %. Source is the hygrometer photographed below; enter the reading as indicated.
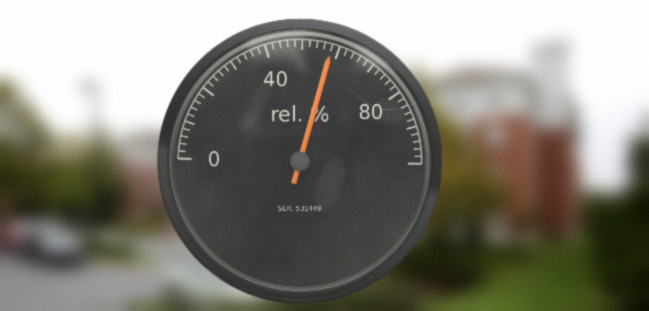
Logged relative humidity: 58 %
